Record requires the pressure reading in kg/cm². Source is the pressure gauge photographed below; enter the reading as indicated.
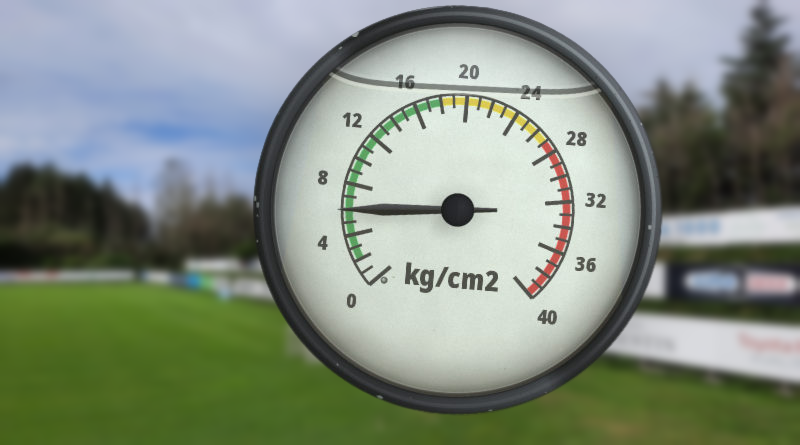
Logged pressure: 6 kg/cm²
